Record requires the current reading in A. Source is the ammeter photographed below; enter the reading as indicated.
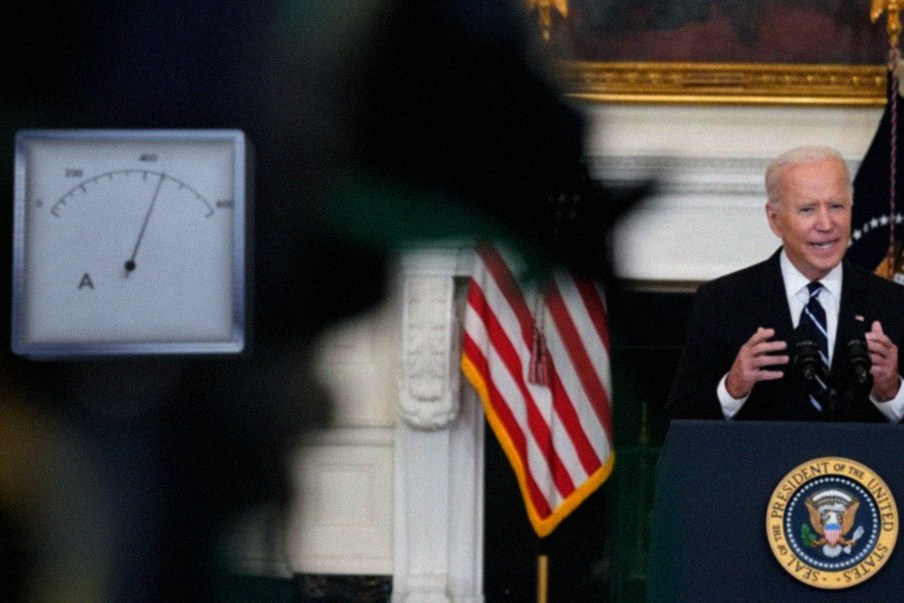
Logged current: 450 A
